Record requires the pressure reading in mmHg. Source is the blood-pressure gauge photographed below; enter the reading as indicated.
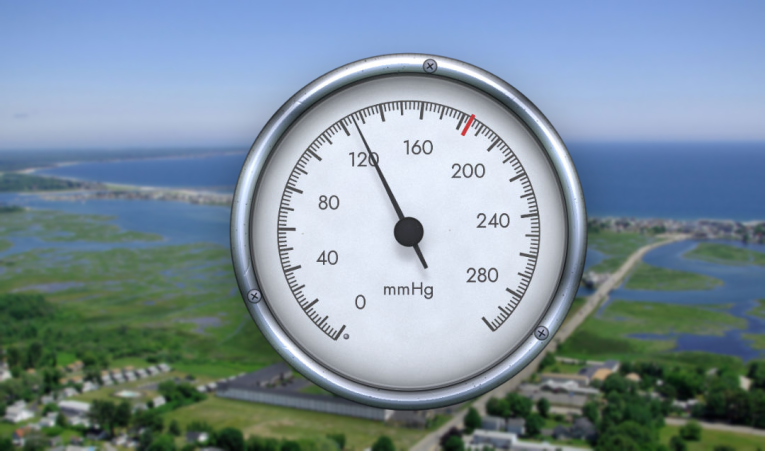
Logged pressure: 126 mmHg
